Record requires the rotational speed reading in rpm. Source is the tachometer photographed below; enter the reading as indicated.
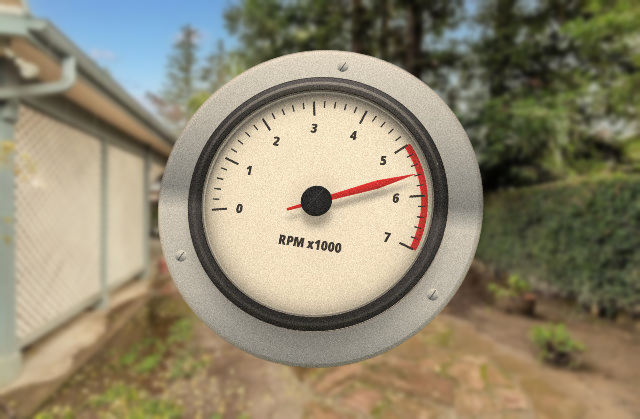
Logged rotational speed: 5600 rpm
